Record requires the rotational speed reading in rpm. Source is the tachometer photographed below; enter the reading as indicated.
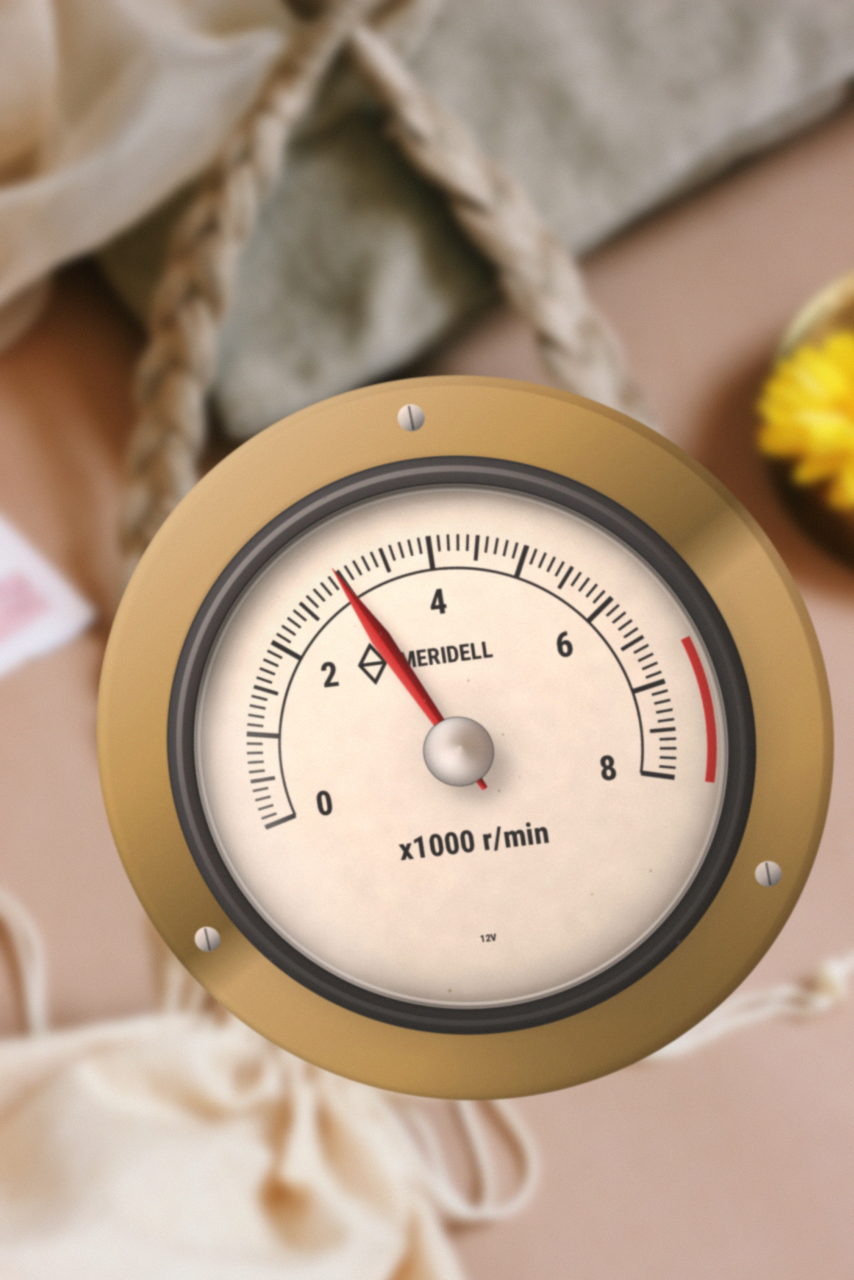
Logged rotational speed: 3000 rpm
